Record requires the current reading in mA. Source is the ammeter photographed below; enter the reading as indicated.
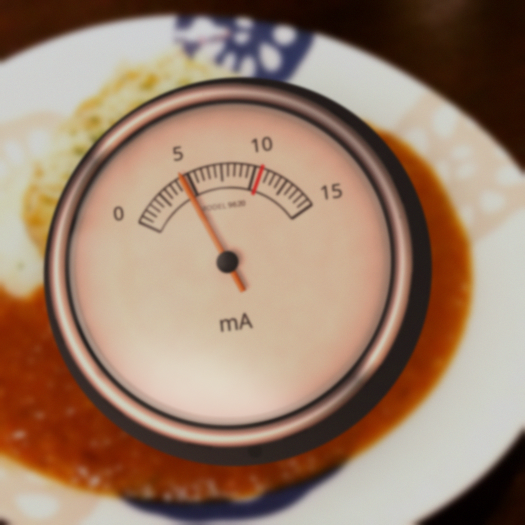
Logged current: 4.5 mA
